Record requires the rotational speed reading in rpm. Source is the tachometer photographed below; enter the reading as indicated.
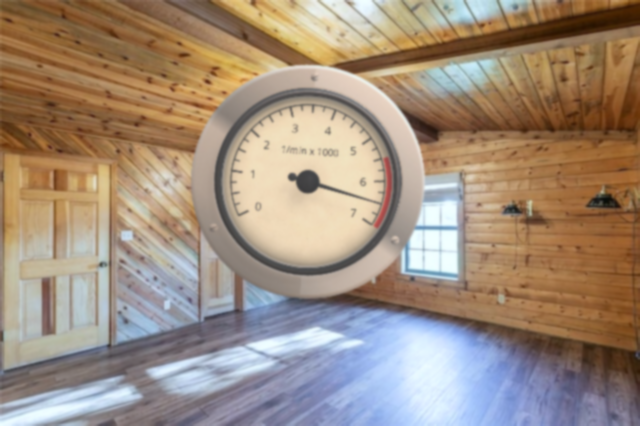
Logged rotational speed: 6500 rpm
